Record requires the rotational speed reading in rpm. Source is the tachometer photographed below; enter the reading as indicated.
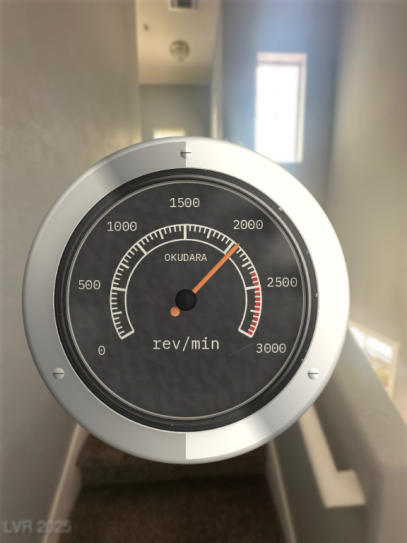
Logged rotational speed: 2050 rpm
